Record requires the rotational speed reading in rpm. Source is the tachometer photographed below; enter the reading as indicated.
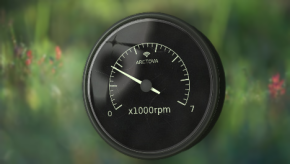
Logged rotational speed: 1800 rpm
